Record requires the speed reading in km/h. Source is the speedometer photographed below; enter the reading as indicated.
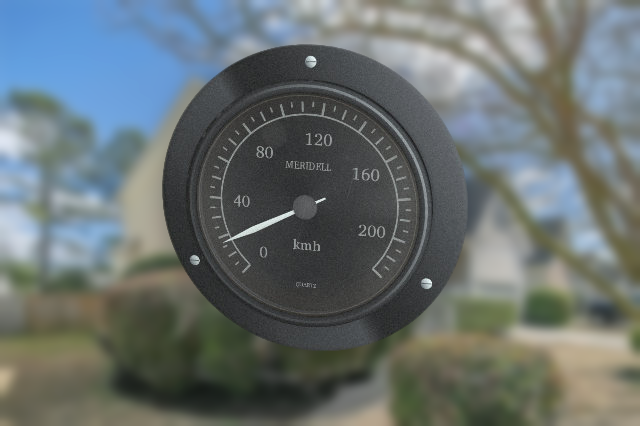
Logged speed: 17.5 km/h
